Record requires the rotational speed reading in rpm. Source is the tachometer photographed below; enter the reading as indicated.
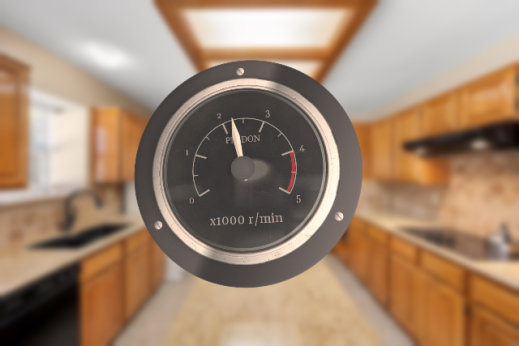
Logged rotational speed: 2250 rpm
